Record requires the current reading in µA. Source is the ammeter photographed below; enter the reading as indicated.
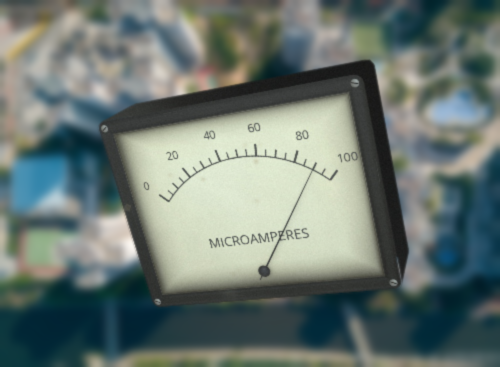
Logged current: 90 µA
